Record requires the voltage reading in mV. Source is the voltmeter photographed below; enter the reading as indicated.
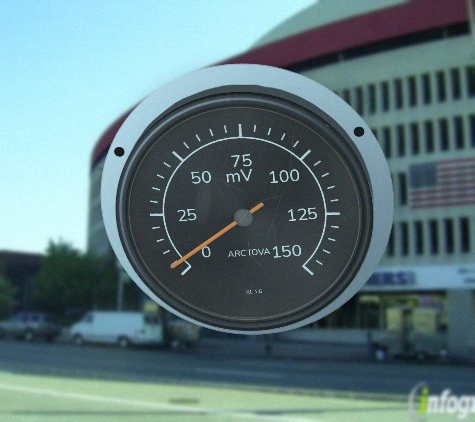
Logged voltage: 5 mV
